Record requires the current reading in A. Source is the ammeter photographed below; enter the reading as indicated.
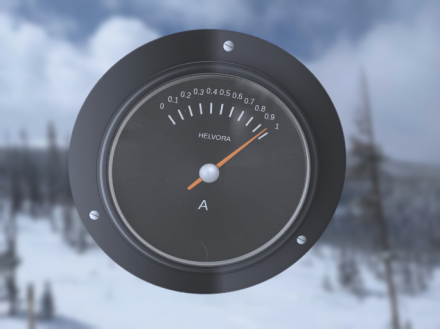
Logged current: 0.95 A
